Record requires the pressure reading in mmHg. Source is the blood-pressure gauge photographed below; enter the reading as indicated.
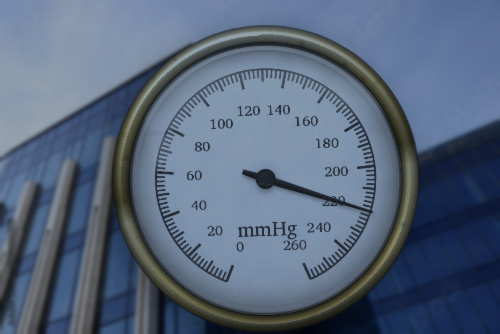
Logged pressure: 220 mmHg
